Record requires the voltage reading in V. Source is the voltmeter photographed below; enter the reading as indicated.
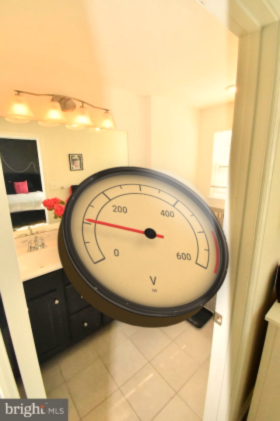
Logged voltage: 100 V
